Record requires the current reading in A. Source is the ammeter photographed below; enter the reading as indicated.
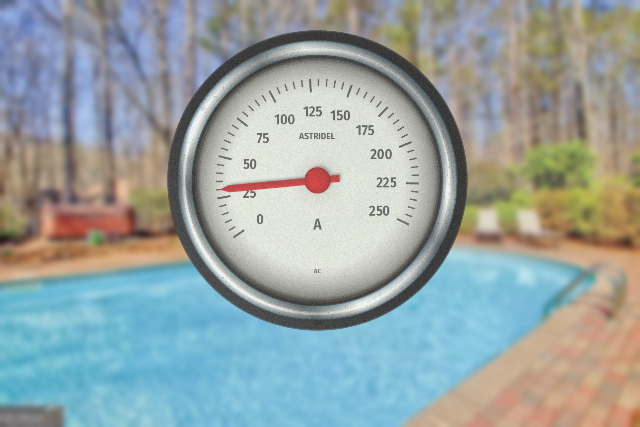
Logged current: 30 A
